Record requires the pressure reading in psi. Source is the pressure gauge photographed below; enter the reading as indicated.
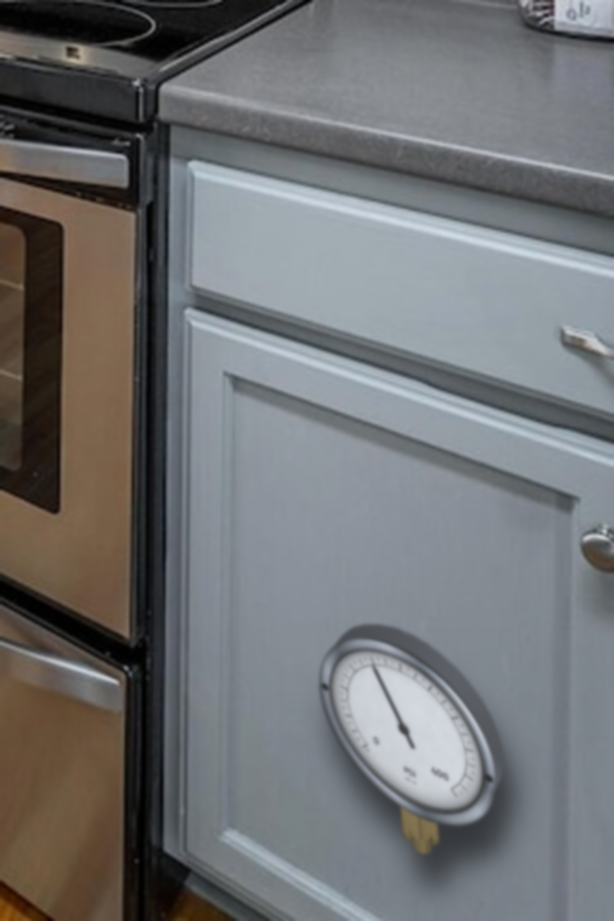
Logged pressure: 160 psi
